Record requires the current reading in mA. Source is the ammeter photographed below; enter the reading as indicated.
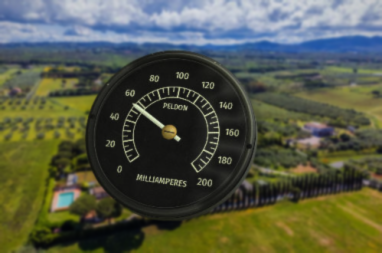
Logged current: 55 mA
